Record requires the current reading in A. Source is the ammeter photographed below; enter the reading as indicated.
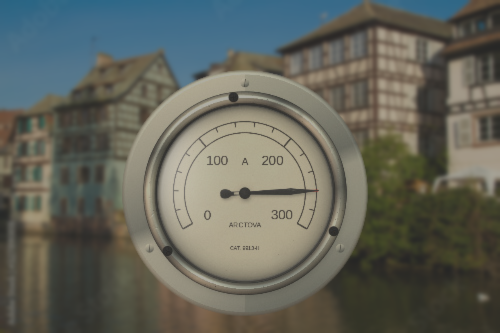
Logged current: 260 A
